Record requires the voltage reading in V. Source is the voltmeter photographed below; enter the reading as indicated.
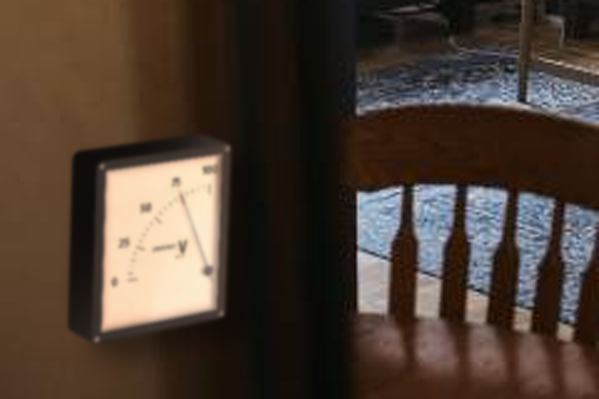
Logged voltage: 75 V
